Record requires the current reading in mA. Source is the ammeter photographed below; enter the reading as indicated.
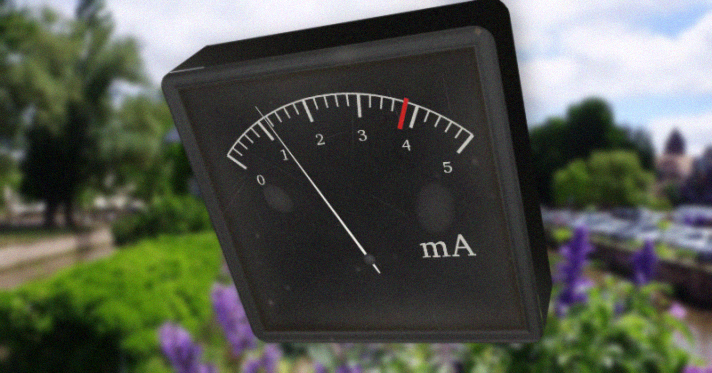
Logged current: 1.2 mA
